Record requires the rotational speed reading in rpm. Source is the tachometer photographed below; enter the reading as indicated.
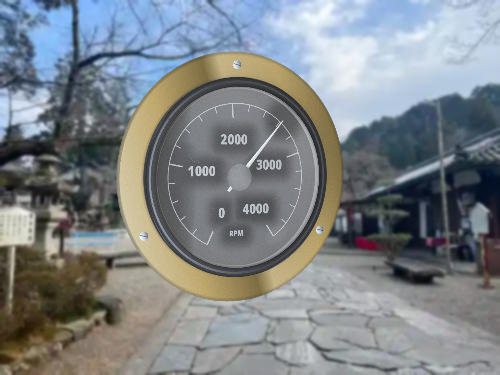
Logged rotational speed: 2600 rpm
